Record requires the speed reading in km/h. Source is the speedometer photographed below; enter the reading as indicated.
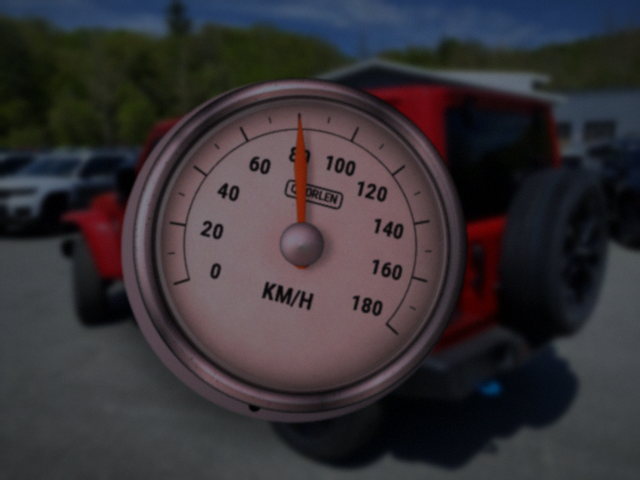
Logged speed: 80 km/h
